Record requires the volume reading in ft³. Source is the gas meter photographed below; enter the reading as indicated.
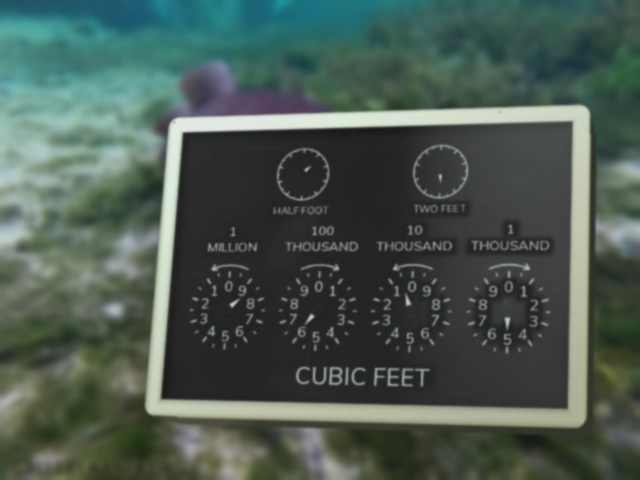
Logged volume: 860500 ft³
